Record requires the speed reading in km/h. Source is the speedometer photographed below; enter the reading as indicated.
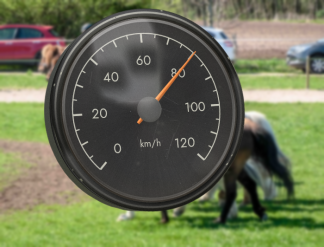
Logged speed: 80 km/h
